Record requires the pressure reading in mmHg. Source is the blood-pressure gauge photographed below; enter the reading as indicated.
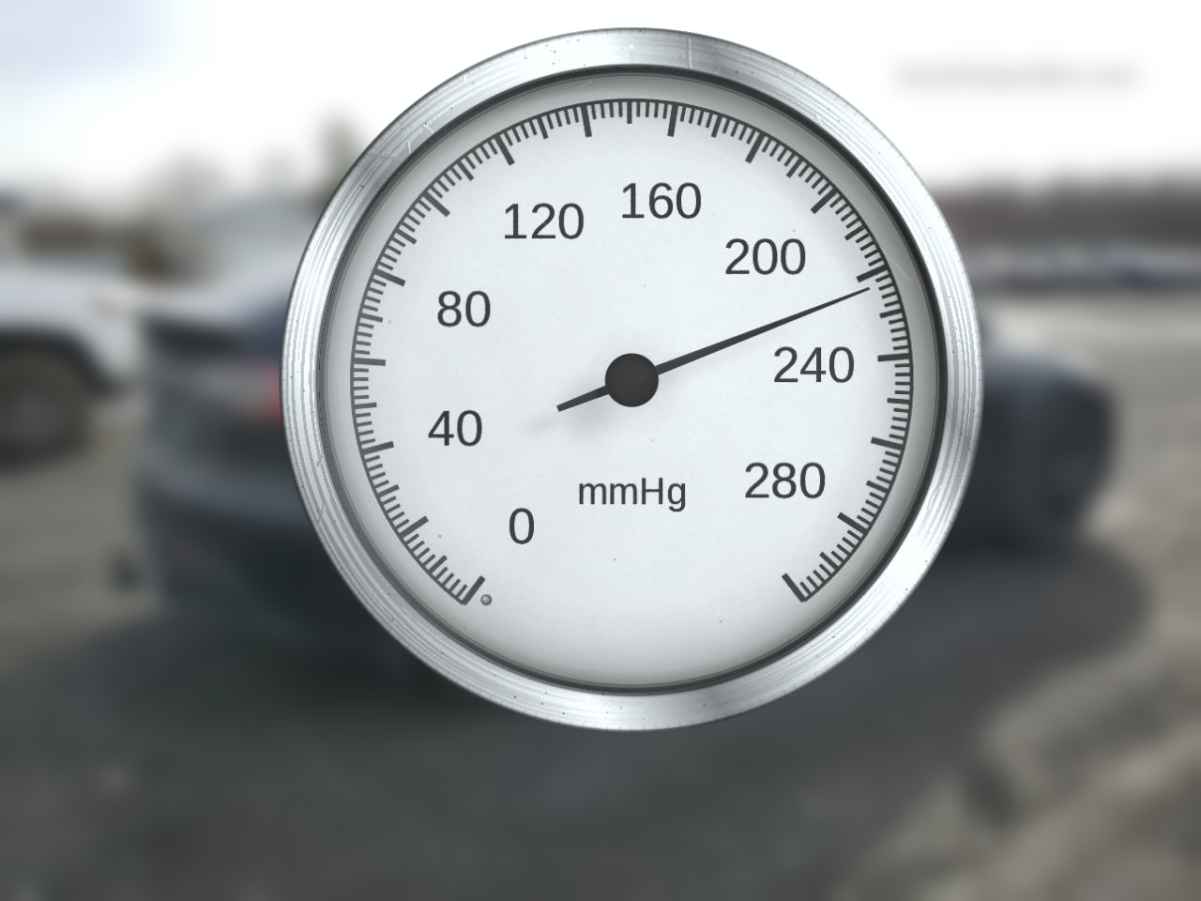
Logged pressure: 223 mmHg
